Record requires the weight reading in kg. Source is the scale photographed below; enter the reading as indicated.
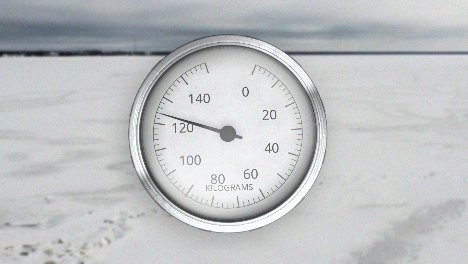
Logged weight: 124 kg
